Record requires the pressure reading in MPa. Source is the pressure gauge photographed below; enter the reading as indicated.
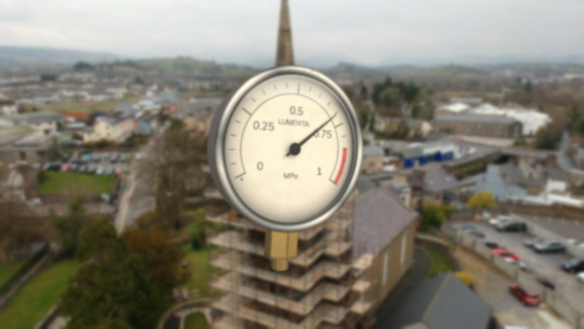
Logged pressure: 0.7 MPa
